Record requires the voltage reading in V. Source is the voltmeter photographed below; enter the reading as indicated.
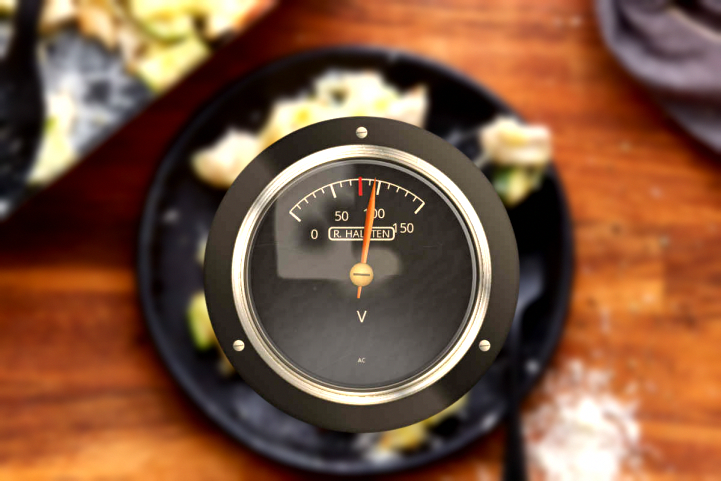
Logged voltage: 95 V
